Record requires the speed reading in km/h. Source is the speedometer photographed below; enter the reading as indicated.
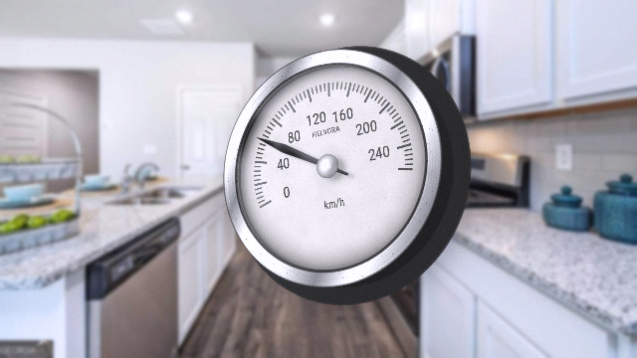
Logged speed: 60 km/h
